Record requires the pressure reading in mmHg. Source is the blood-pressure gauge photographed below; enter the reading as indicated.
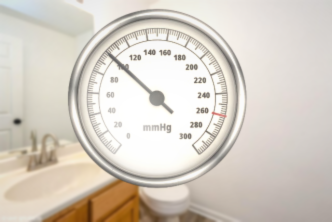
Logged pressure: 100 mmHg
